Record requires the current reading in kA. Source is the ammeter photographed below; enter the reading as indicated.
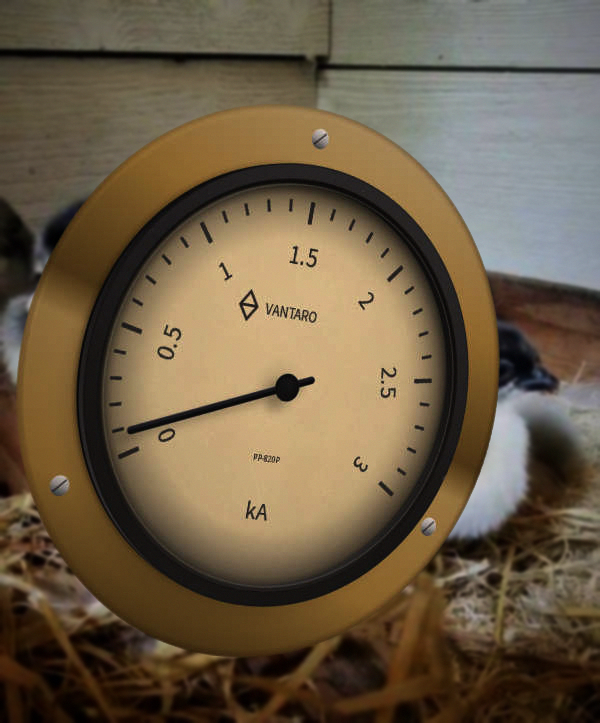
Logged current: 0.1 kA
